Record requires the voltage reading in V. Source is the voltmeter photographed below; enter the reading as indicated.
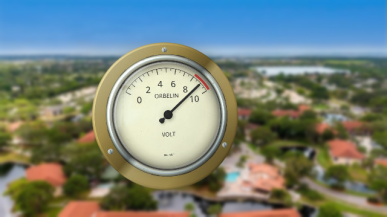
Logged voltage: 9 V
